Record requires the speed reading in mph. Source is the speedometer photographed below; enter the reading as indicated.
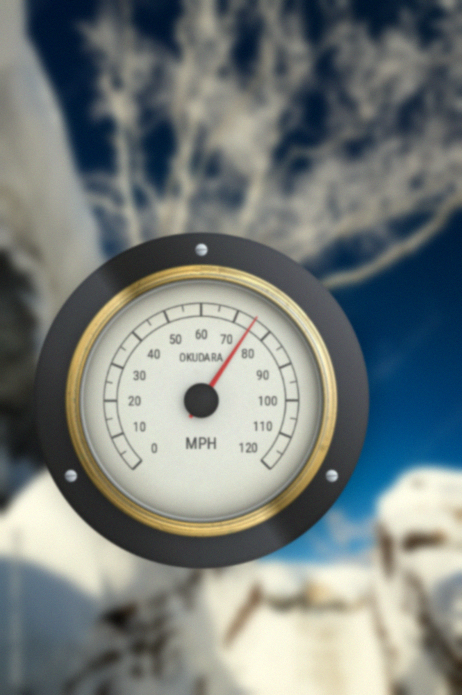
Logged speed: 75 mph
